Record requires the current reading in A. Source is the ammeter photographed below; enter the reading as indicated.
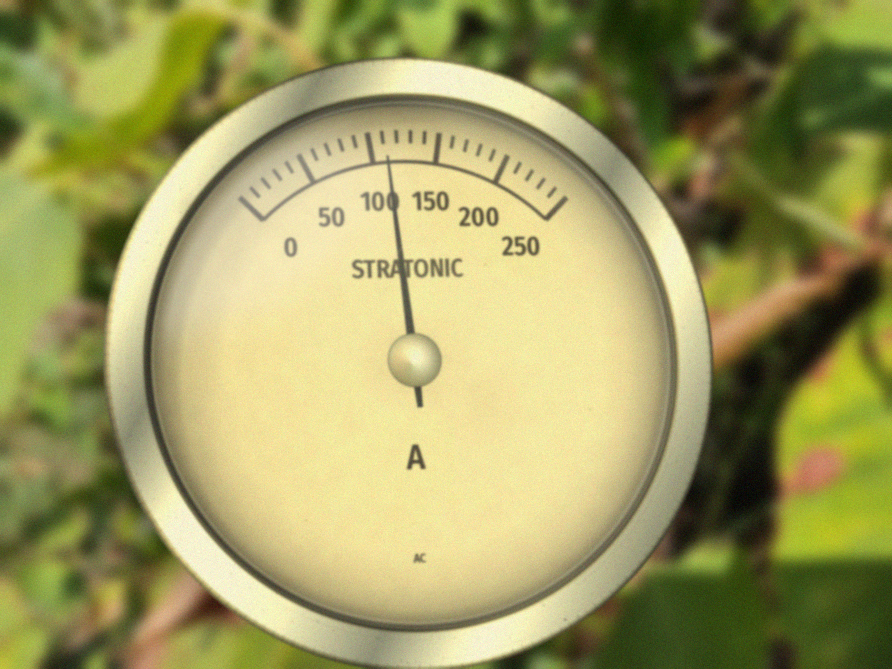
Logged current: 110 A
